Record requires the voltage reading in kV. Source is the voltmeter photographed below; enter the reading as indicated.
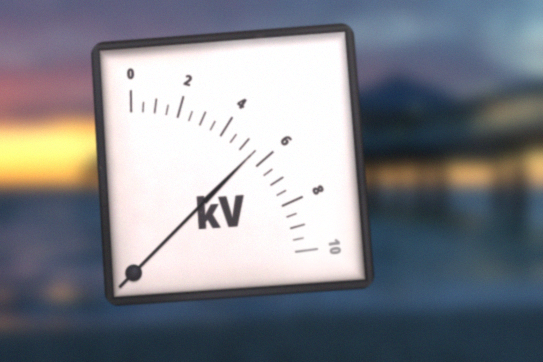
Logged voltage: 5.5 kV
